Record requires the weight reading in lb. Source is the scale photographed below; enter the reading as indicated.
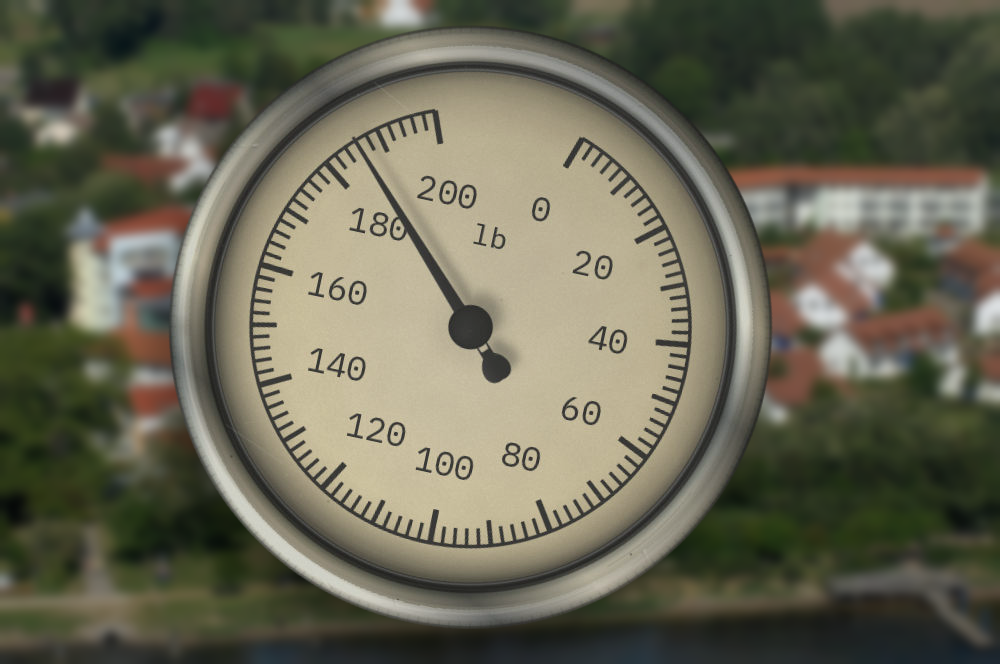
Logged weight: 186 lb
